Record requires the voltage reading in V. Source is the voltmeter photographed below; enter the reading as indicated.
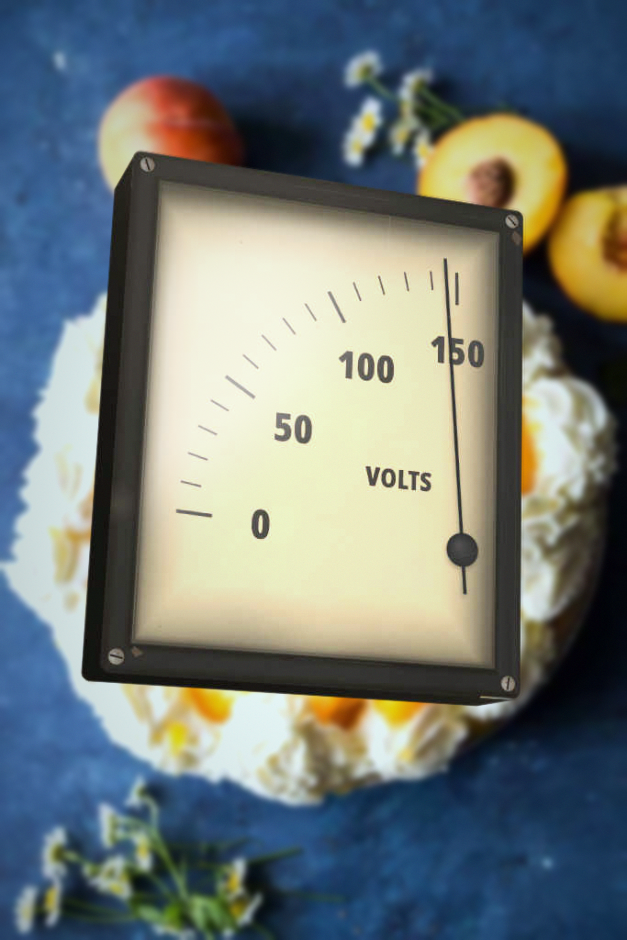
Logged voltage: 145 V
